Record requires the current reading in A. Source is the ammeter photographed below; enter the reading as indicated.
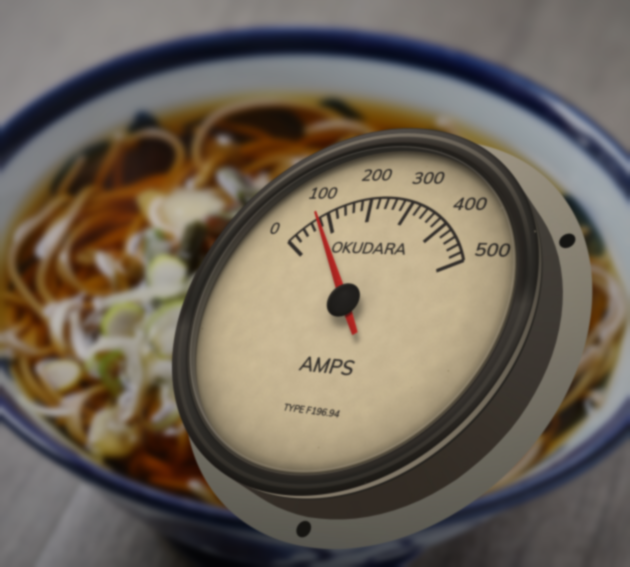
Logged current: 80 A
